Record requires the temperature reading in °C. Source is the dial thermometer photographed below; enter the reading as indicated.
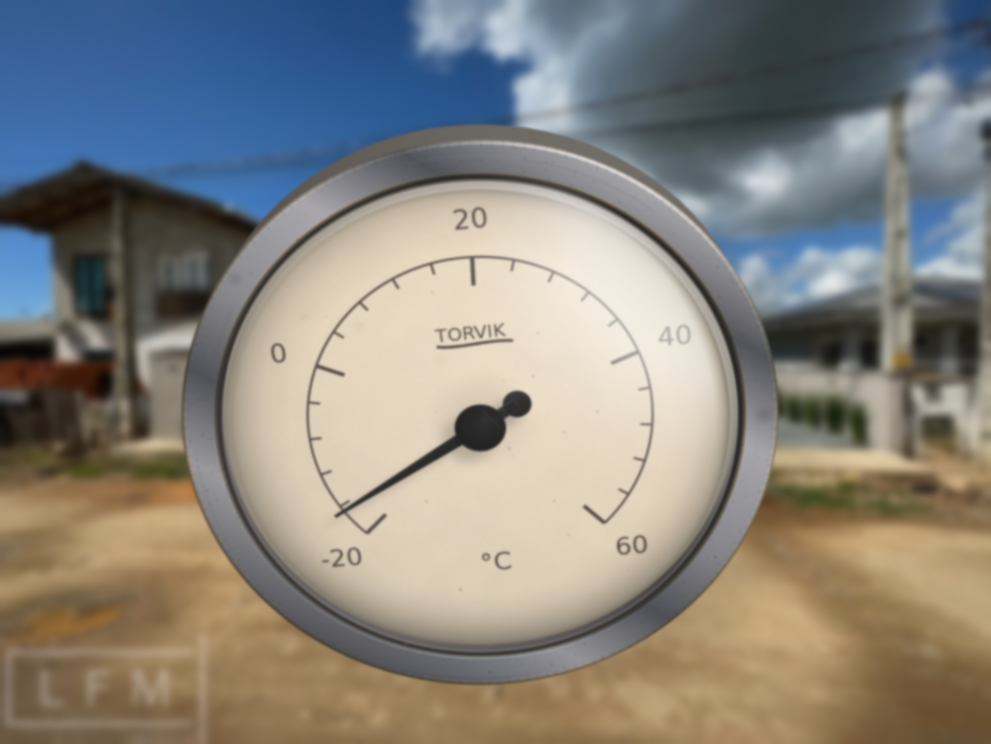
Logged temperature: -16 °C
